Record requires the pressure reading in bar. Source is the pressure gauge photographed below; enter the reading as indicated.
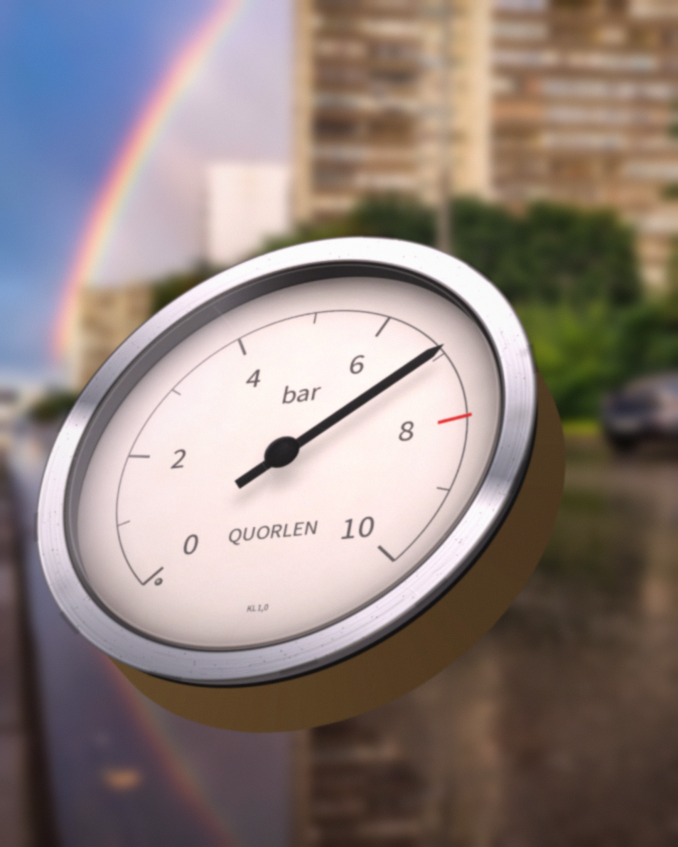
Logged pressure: 7 bar
